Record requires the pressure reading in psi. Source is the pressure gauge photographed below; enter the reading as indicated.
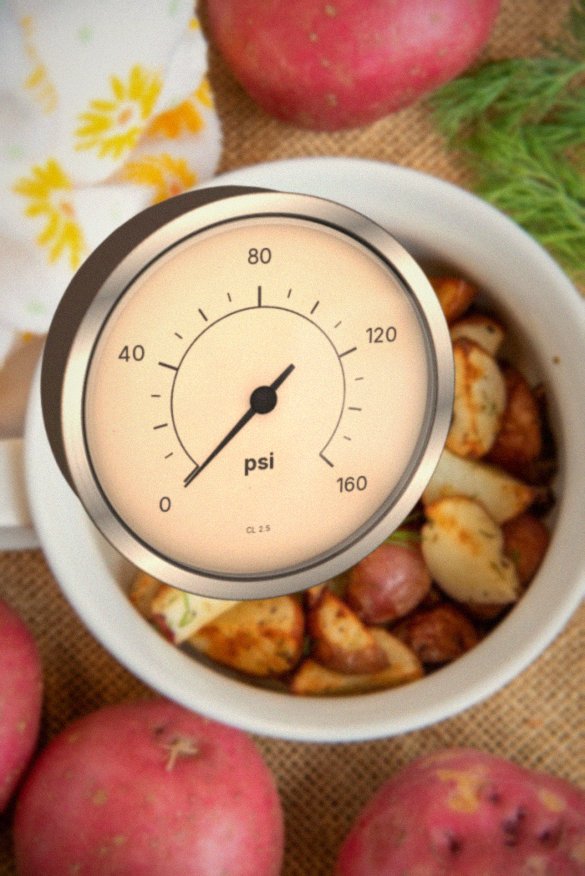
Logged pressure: 0 psi
